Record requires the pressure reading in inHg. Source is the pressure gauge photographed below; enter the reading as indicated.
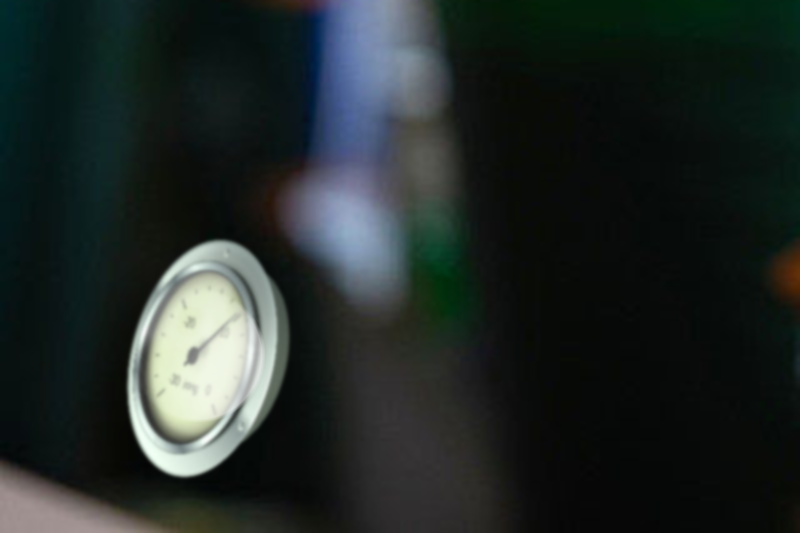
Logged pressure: -10 inHg
